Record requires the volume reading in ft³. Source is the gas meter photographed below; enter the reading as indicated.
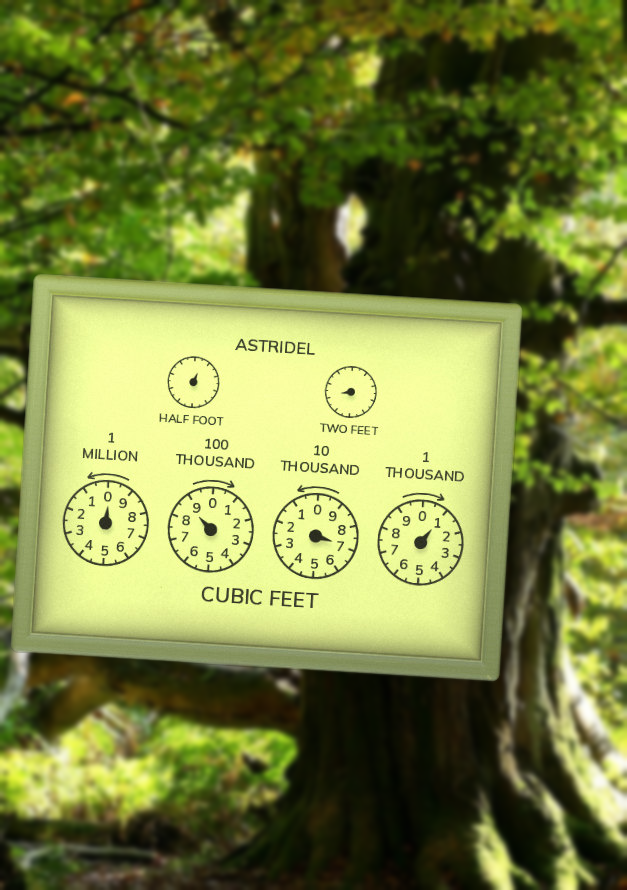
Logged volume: 987100 ft³
